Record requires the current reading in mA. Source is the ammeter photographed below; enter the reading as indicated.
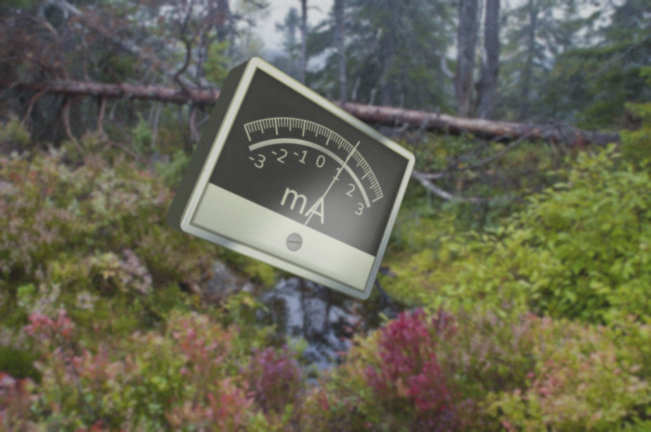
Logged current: 1 mA
